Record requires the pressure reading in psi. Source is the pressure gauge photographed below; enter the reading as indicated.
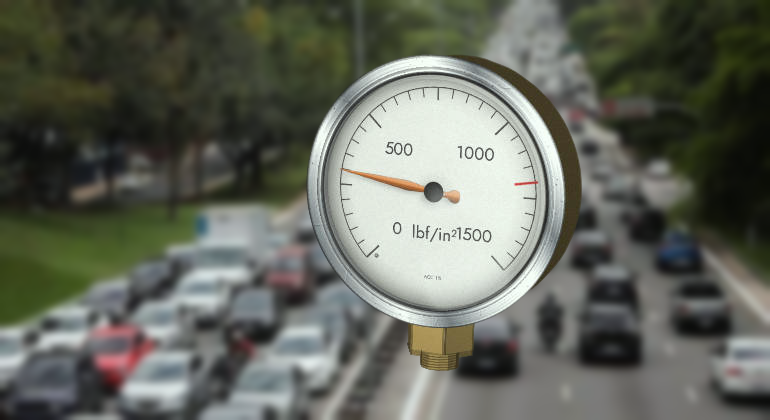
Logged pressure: 300 psi
